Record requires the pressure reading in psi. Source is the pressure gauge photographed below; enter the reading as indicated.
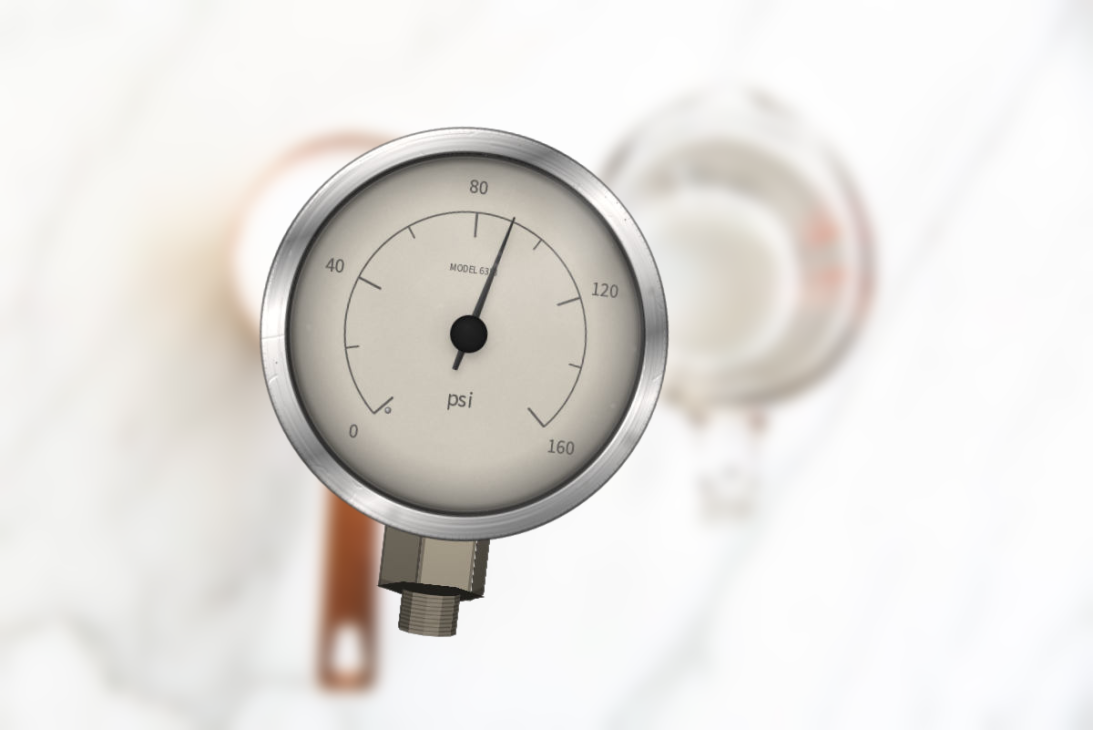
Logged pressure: 90 psi
